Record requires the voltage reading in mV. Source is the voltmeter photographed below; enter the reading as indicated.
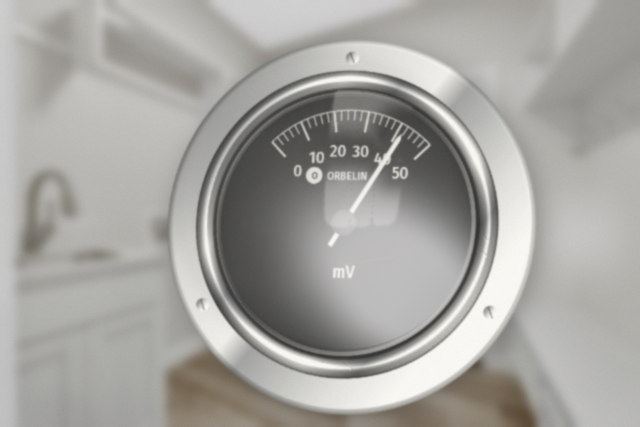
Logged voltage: 42 mV
